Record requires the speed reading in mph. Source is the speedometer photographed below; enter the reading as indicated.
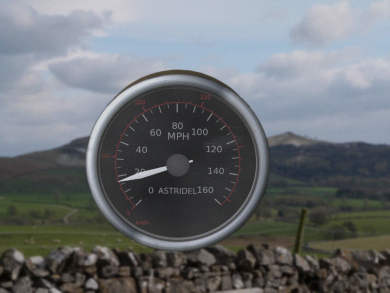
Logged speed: 17.5 mph
